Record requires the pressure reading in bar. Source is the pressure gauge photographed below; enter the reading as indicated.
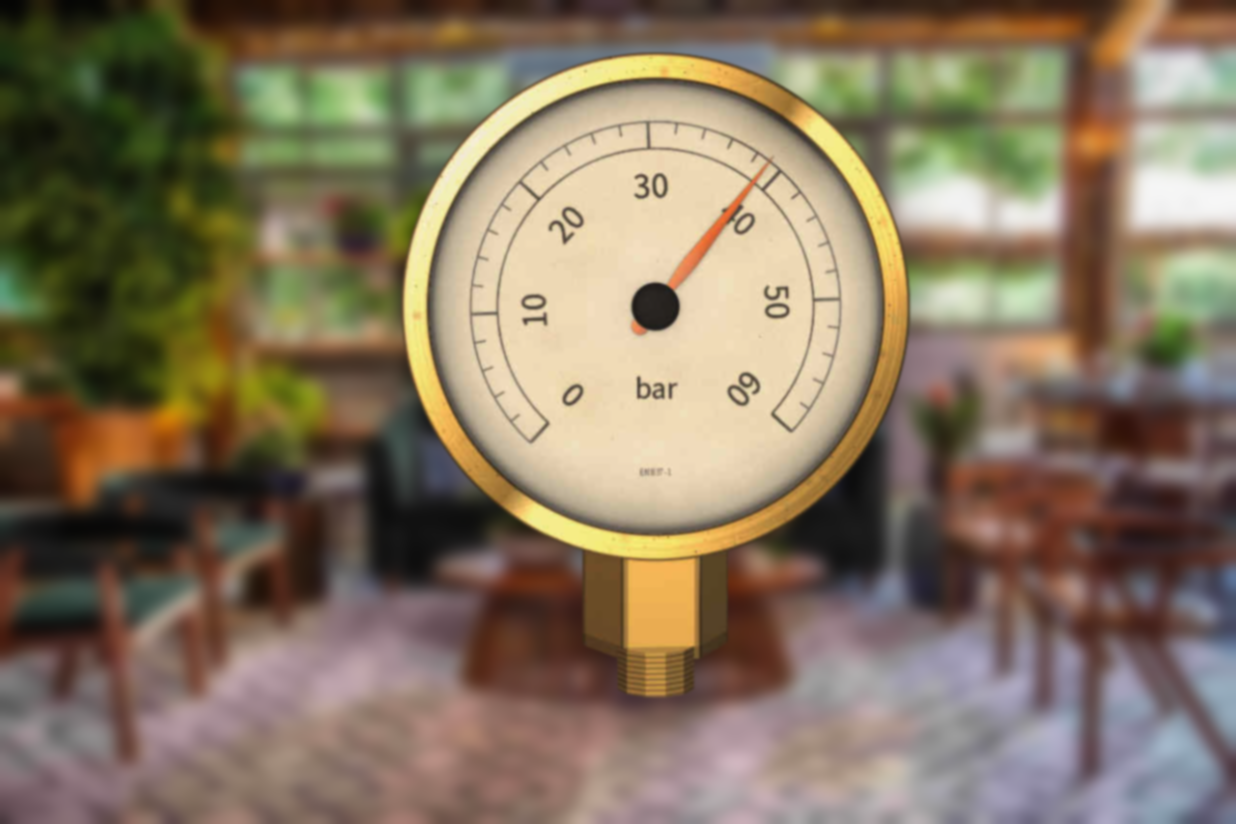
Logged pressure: 39 bar
